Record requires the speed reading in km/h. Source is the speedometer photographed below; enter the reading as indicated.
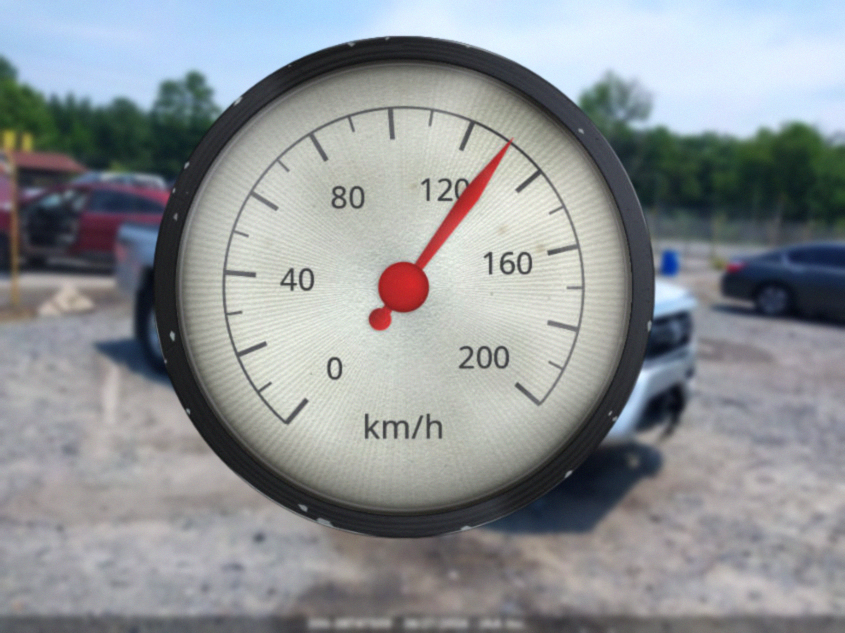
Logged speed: 130 km/h
